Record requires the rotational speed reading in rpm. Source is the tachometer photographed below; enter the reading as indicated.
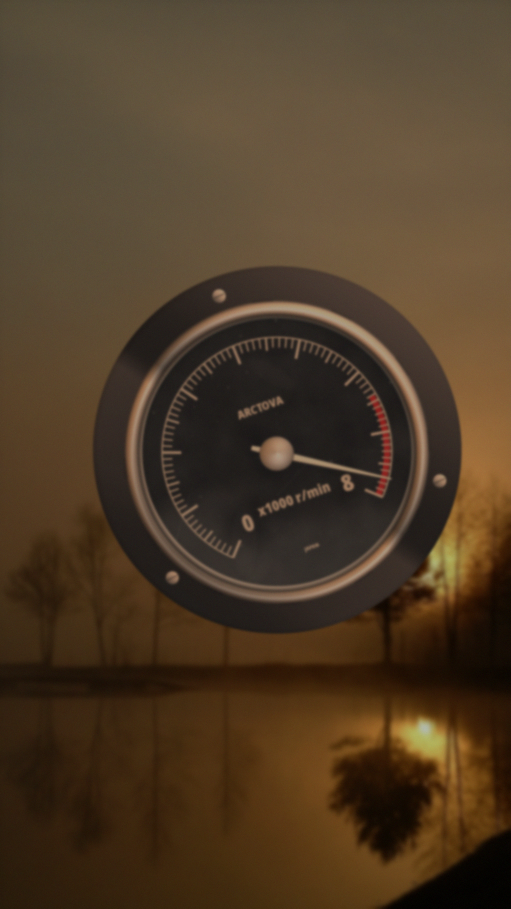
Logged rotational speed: 7700 rpm
